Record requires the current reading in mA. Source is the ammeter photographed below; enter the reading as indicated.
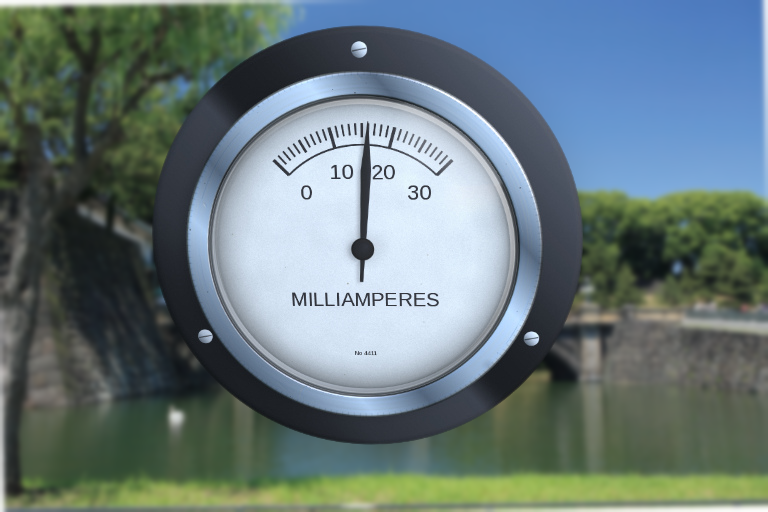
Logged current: 16 mA
